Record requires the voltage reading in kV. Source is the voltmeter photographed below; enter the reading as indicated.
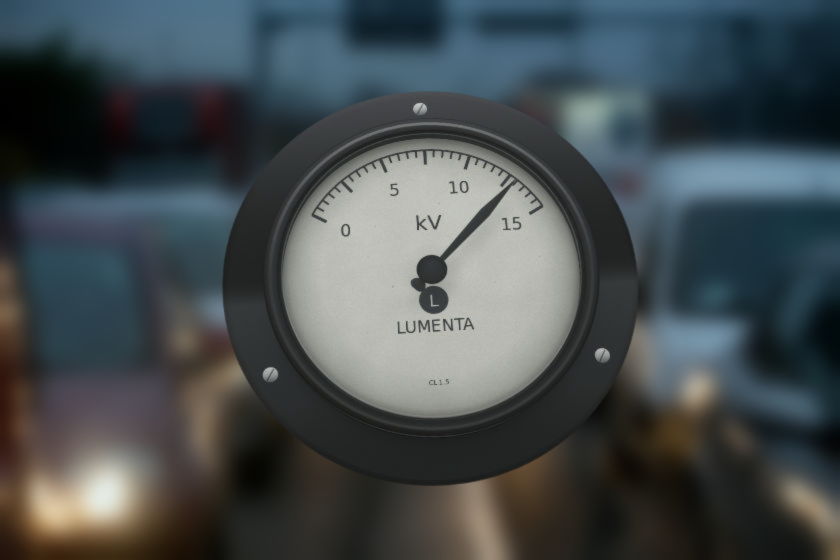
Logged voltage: 13 kV
